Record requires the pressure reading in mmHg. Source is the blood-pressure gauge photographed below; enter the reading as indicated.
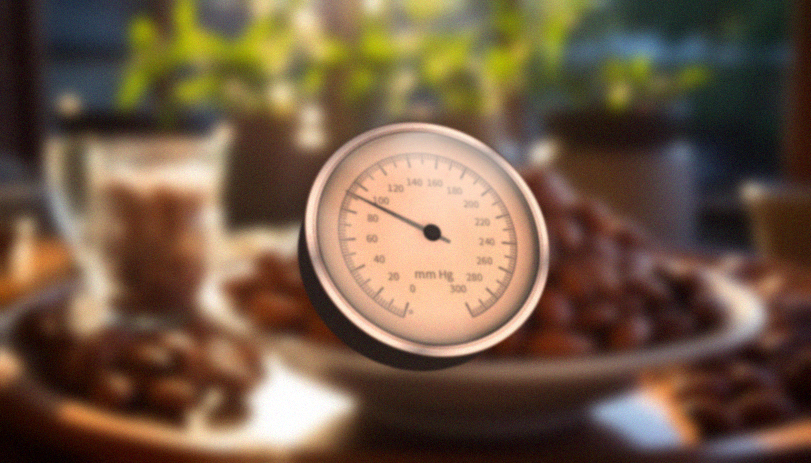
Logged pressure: 90 mmHg
